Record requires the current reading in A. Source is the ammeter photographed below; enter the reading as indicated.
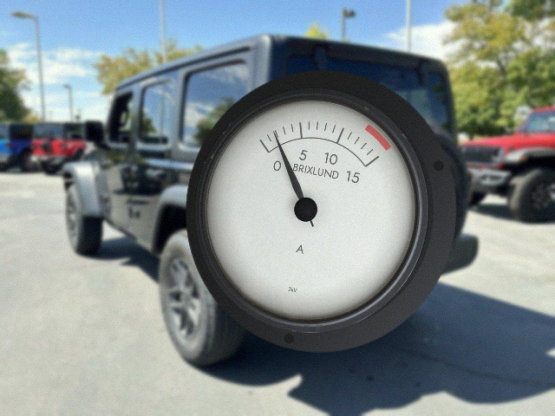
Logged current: 2 A
